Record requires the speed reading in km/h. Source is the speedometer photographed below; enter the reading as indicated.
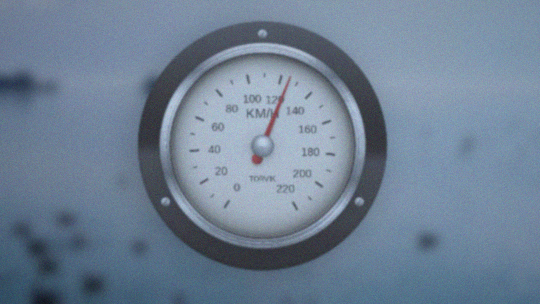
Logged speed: 125 km/h
